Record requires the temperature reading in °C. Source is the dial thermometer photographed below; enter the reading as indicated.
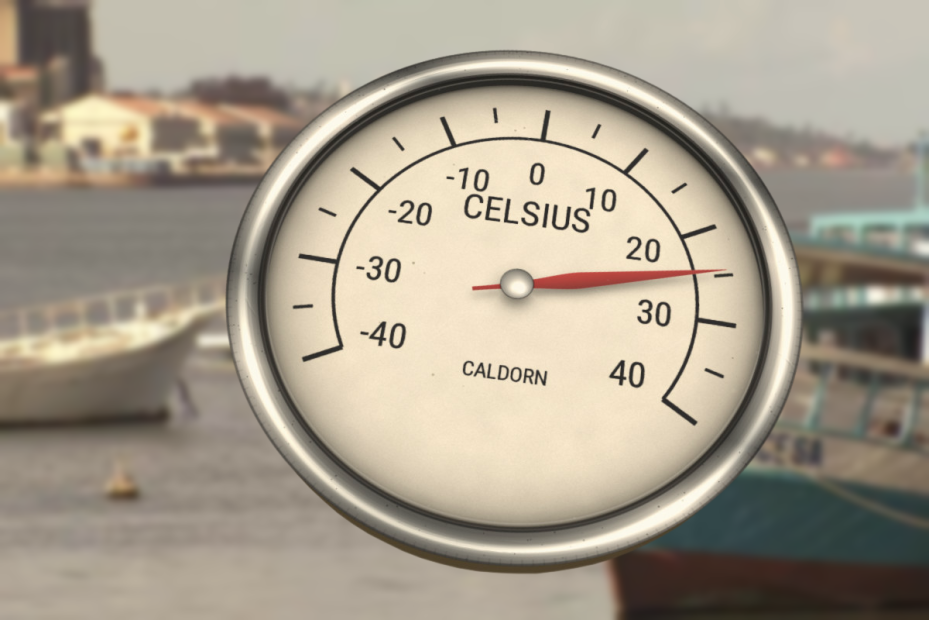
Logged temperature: 25 °C
